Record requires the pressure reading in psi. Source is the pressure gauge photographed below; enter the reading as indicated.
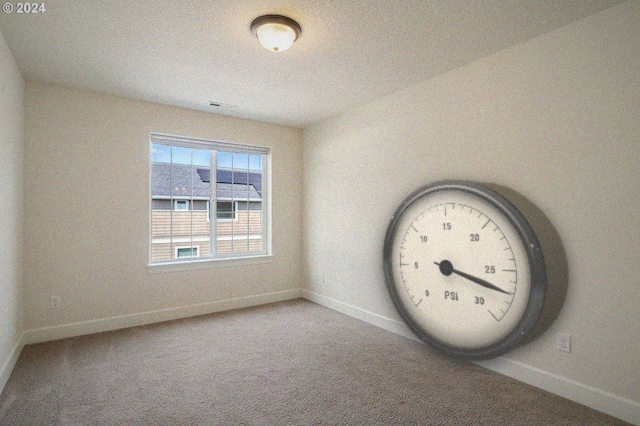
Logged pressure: 27 psi
